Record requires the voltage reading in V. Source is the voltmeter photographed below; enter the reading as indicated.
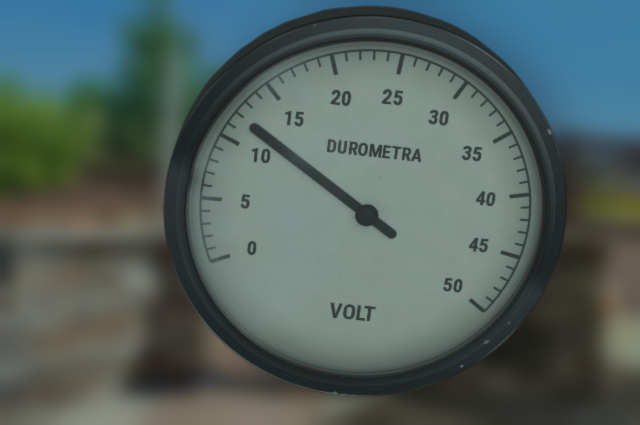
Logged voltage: 12 V
